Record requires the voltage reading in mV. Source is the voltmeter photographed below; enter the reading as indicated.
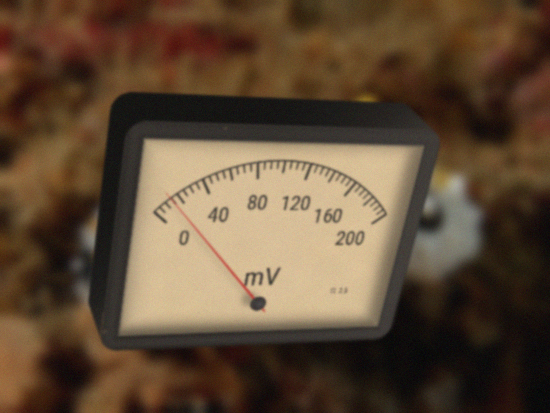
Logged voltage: 15 mV
